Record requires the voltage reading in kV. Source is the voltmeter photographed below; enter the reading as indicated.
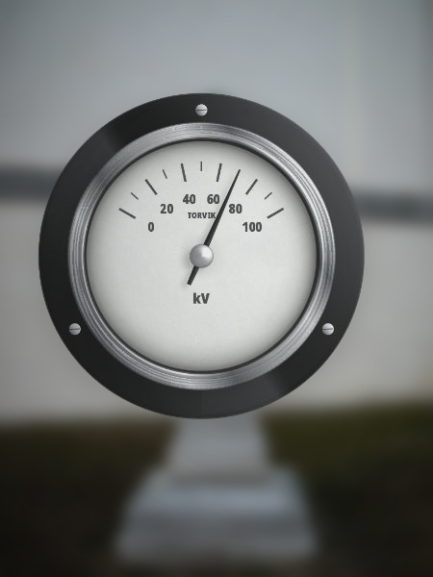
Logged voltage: 70 kV
